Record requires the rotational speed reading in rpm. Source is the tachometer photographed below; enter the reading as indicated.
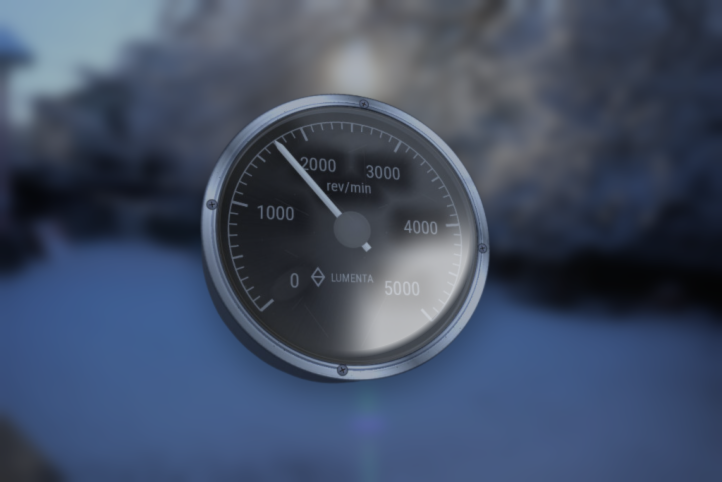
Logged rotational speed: 1700 rpm
